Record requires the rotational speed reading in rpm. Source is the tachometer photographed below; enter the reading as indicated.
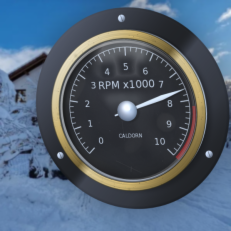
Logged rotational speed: 7600 rpm
